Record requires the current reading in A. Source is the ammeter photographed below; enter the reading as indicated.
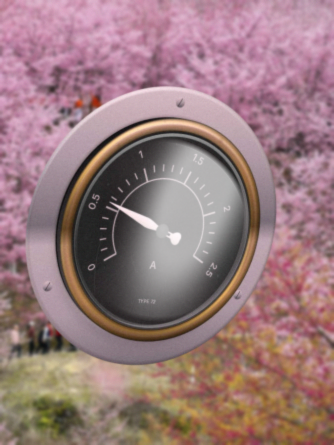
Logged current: 0.55 A
